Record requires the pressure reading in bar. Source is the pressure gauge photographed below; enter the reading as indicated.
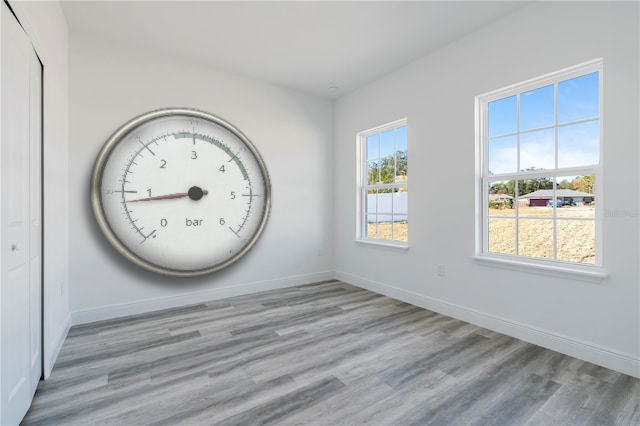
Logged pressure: 0.8 bar
